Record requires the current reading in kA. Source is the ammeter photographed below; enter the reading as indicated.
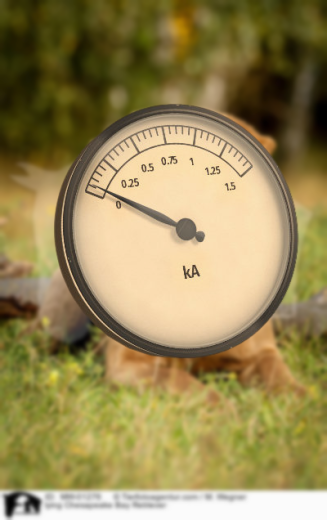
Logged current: 0.05 kA
